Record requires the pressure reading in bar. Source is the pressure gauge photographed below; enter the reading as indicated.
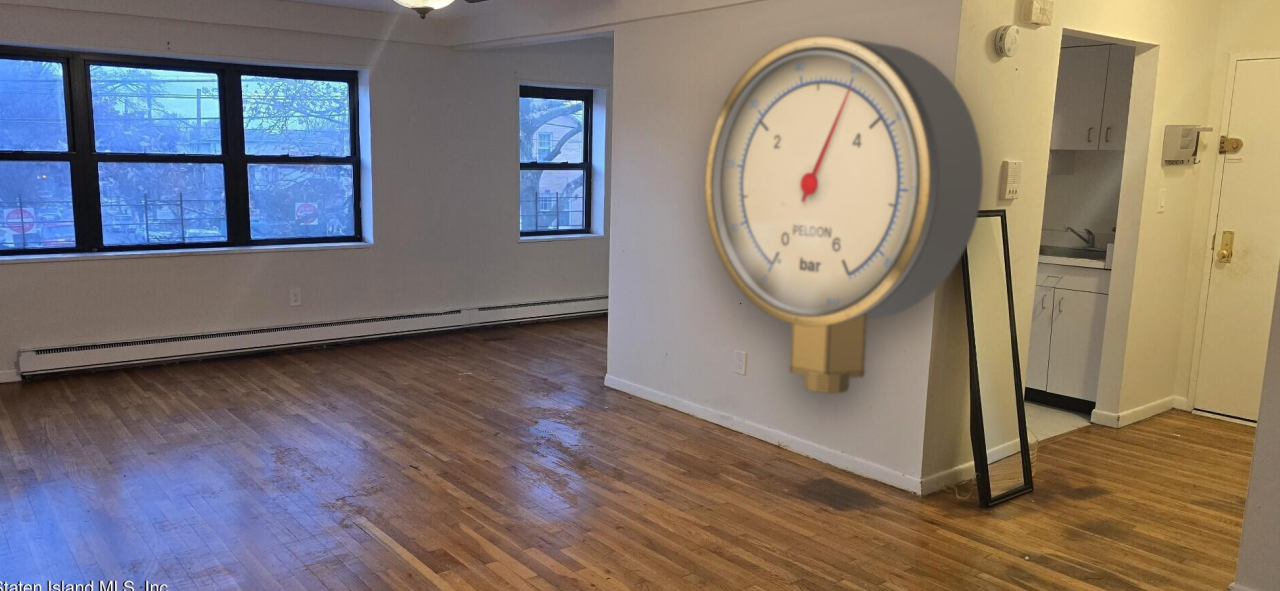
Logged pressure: 3.5 bar
